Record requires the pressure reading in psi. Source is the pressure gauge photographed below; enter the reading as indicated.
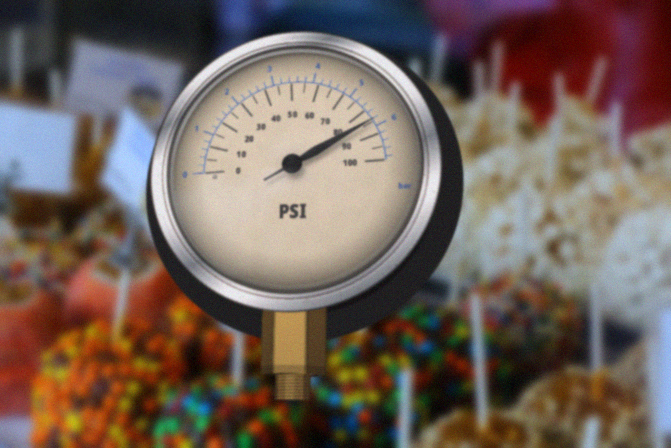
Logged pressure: 85 psi
